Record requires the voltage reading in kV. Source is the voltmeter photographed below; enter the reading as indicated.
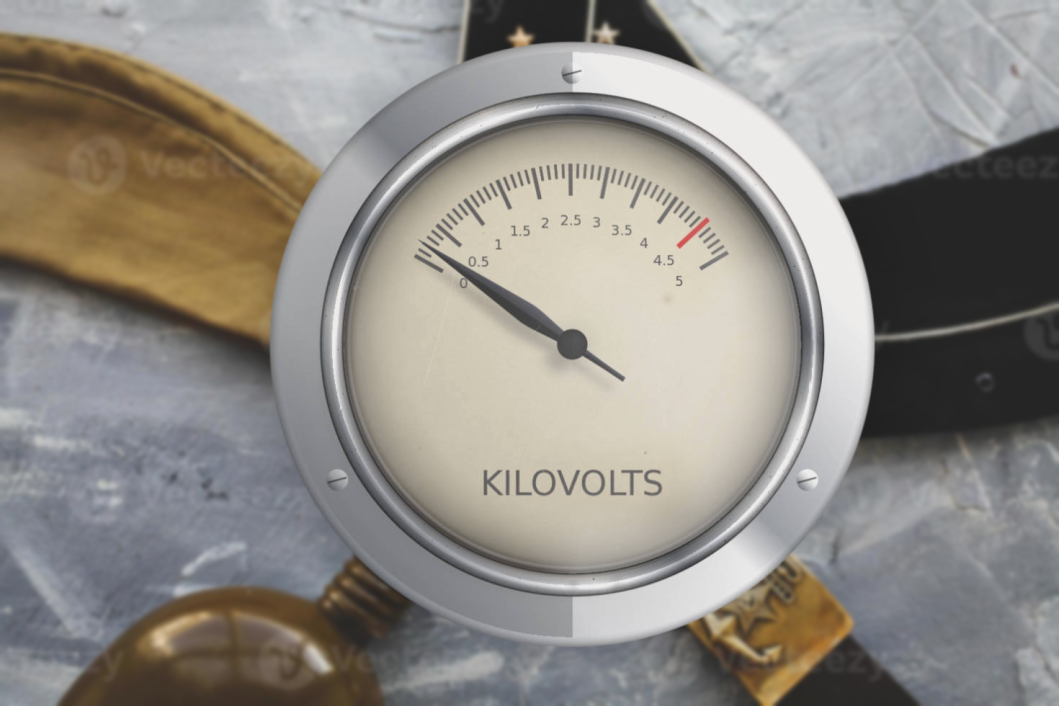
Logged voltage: 0.2 kV
